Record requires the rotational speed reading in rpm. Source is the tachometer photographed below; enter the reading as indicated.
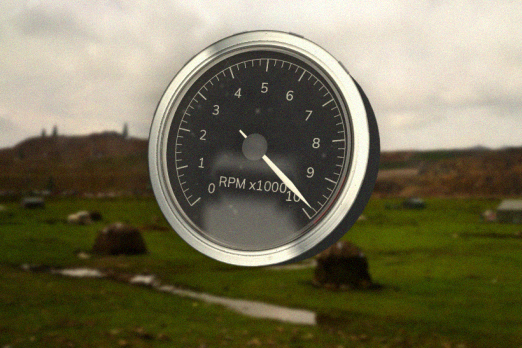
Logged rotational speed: 9800 rpm
